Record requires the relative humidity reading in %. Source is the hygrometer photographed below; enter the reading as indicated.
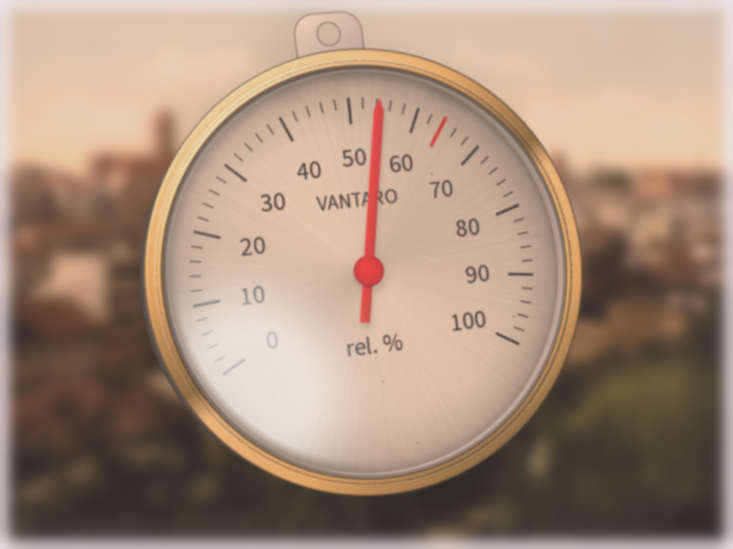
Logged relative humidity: 54 %
